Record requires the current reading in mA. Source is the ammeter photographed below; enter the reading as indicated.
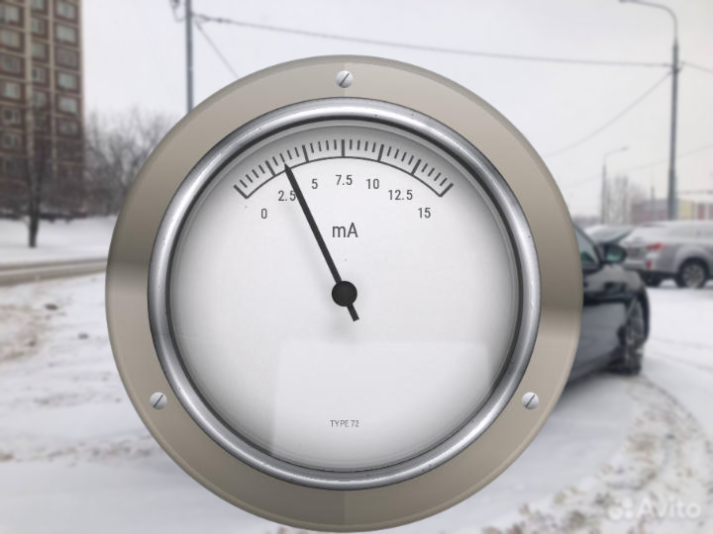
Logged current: 3.5 mA
